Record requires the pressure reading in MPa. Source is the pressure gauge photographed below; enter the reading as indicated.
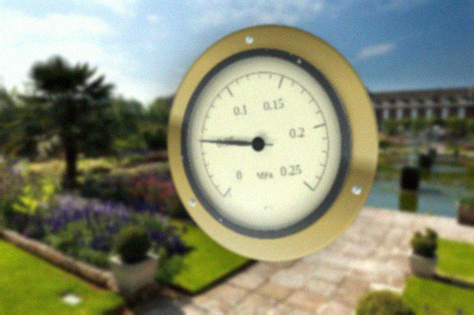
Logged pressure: 0.05 MPa
